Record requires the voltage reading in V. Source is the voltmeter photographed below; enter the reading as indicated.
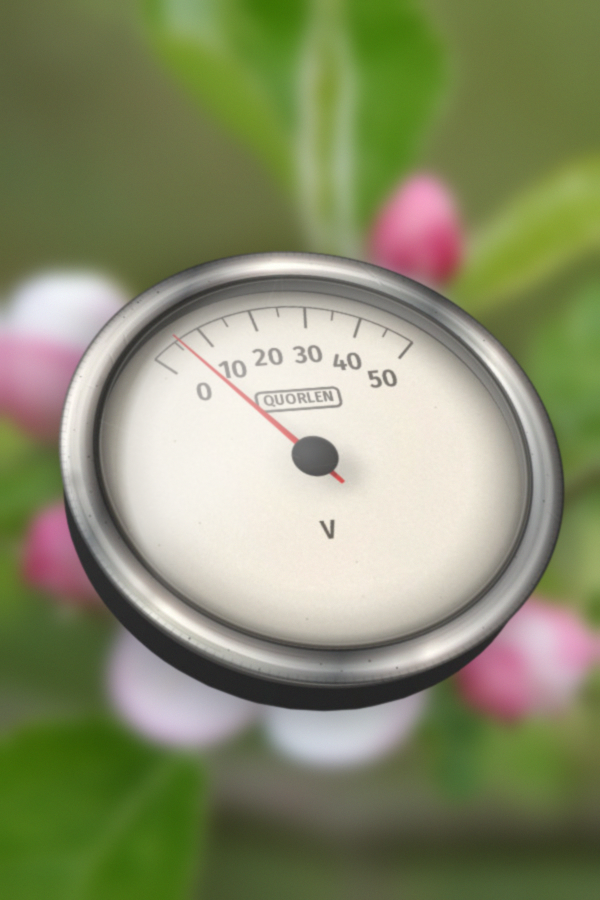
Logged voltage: 5 V
